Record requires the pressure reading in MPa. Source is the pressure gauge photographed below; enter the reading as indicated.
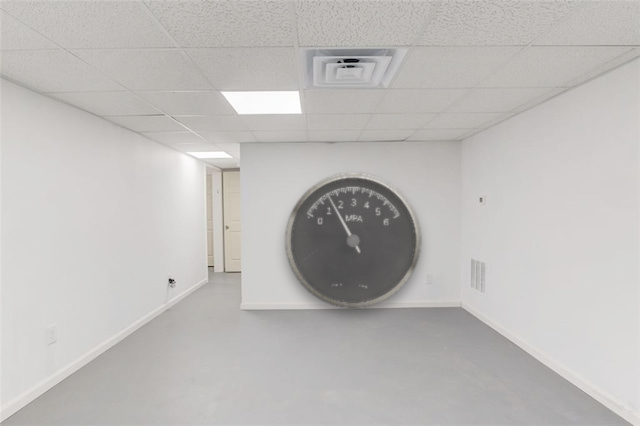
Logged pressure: 1.5 MPa
